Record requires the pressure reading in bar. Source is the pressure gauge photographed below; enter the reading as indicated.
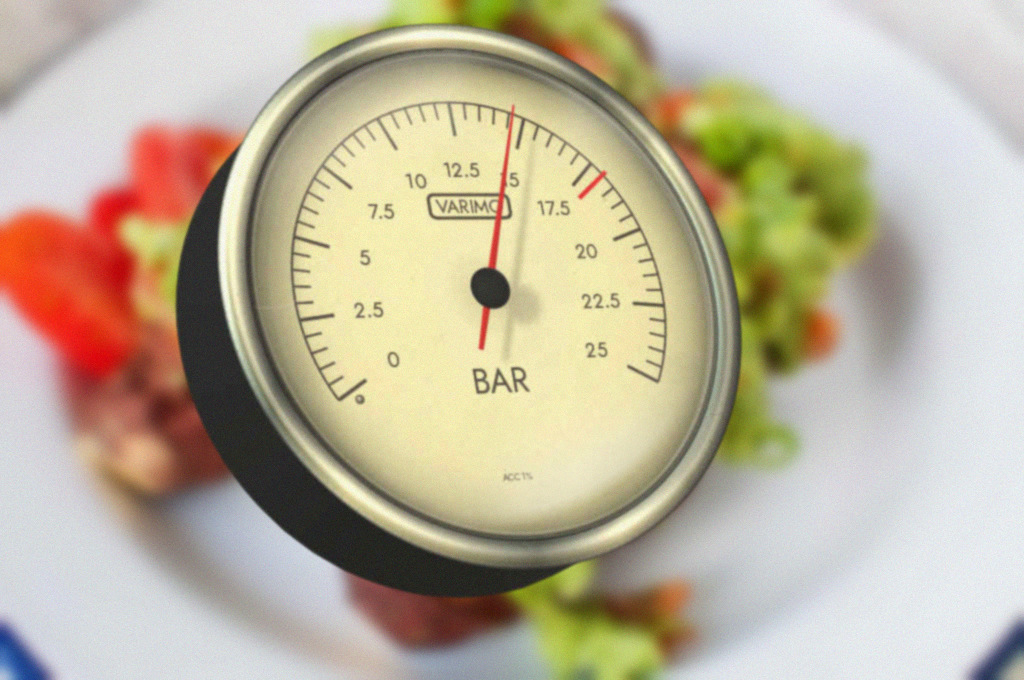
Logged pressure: 14.5 bar
